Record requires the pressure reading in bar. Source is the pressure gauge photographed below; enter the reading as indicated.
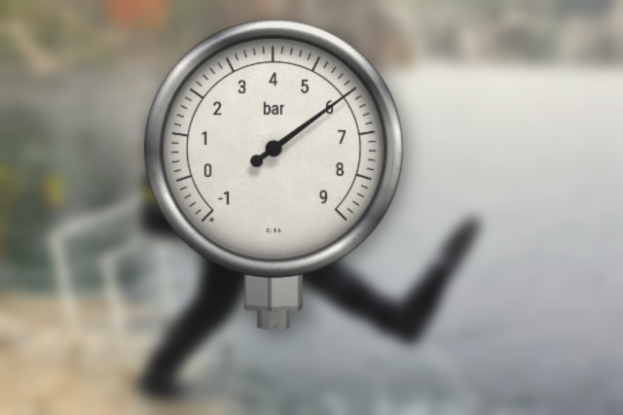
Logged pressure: 6 bar
